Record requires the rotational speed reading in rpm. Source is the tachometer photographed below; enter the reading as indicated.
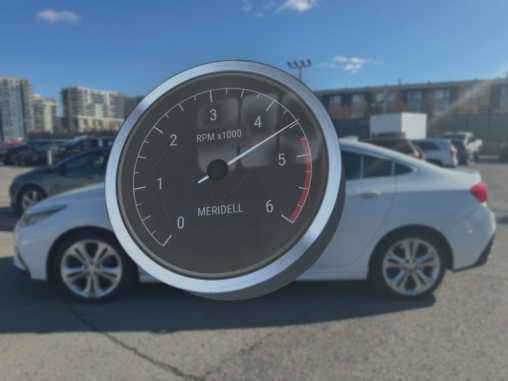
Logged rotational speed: 4500 rpm
